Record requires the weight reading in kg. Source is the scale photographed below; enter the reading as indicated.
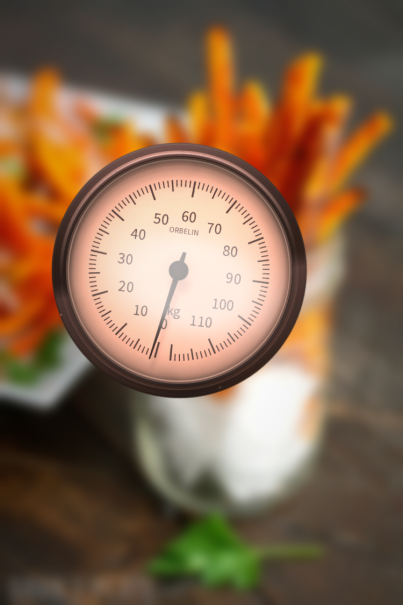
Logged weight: 1 kg
